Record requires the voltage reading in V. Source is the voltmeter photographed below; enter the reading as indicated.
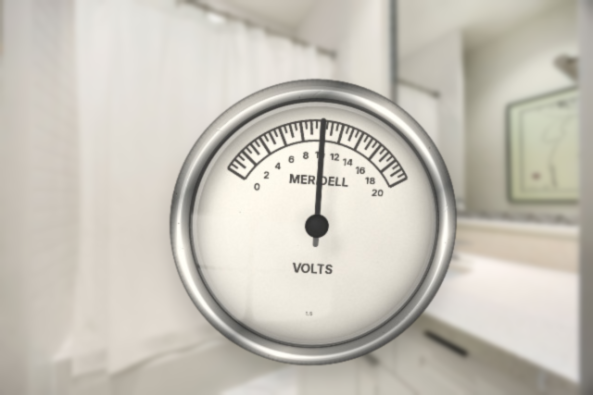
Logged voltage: 10 V
